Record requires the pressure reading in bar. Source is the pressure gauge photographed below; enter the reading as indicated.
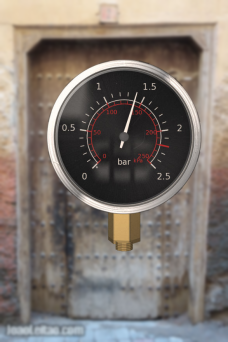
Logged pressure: 1.4 bar
